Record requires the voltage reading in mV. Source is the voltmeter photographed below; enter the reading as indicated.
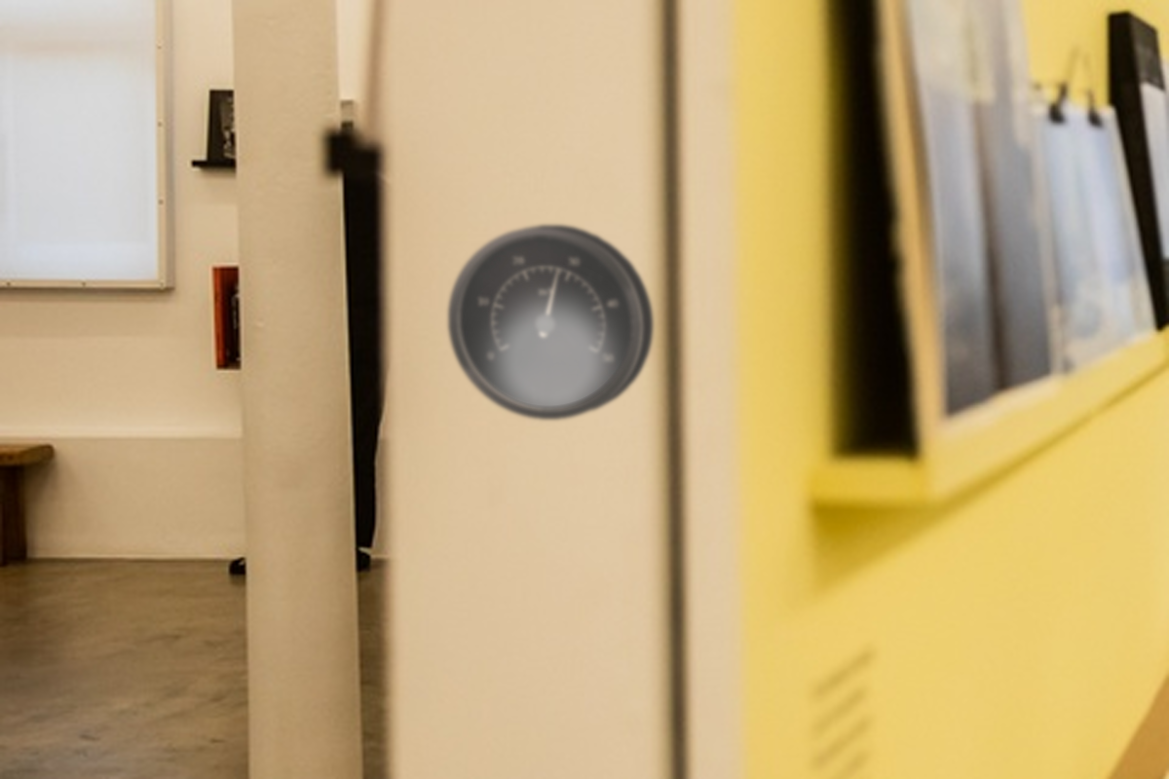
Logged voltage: 28 mV
